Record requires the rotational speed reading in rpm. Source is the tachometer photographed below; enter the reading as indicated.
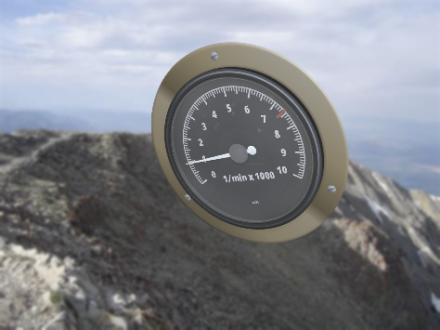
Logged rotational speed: 1000 rpm
